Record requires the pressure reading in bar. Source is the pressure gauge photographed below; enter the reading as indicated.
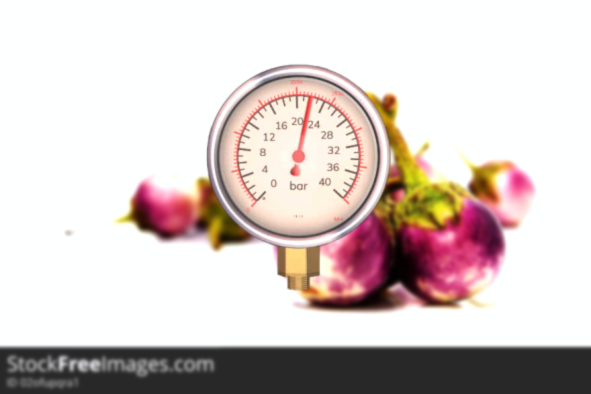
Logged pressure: 22 bar
